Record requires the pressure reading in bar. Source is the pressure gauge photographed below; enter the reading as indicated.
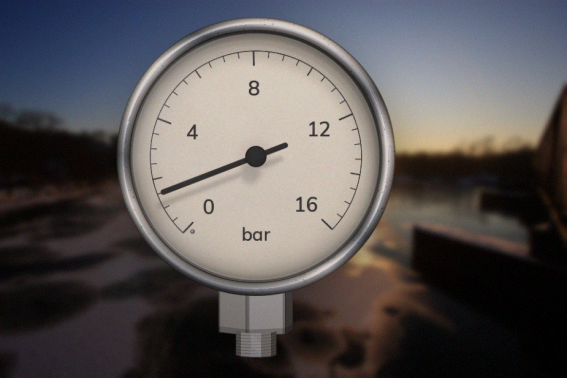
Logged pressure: 1.5 bar
